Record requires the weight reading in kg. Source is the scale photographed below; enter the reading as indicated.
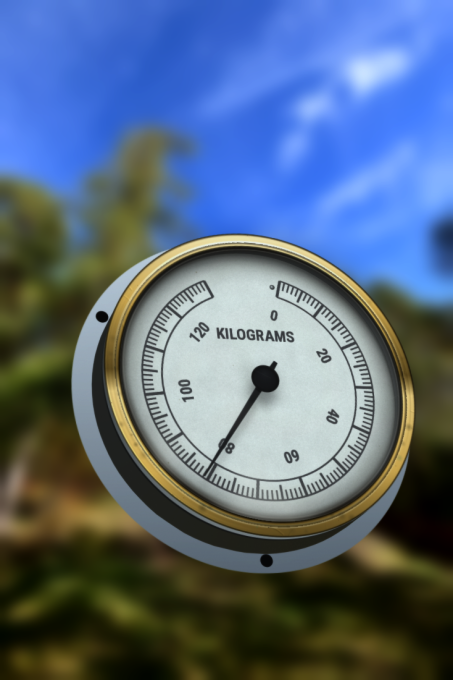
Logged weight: 81 kg
